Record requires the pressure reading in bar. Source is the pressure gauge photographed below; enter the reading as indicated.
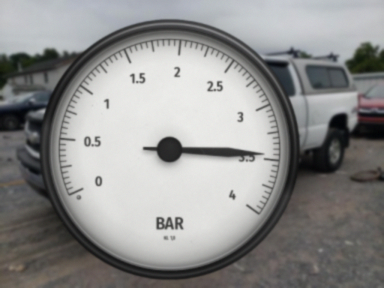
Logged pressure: 3.45 bar
